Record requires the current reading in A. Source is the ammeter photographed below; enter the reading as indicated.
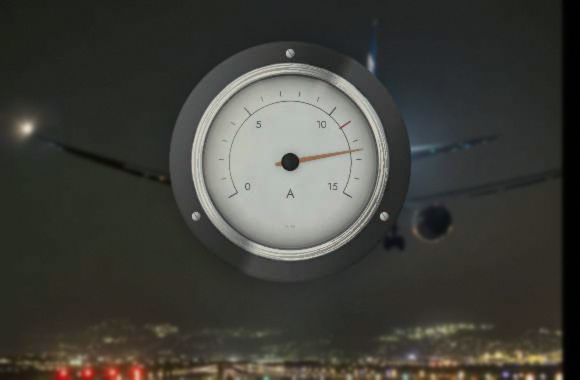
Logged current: 12.5 A
